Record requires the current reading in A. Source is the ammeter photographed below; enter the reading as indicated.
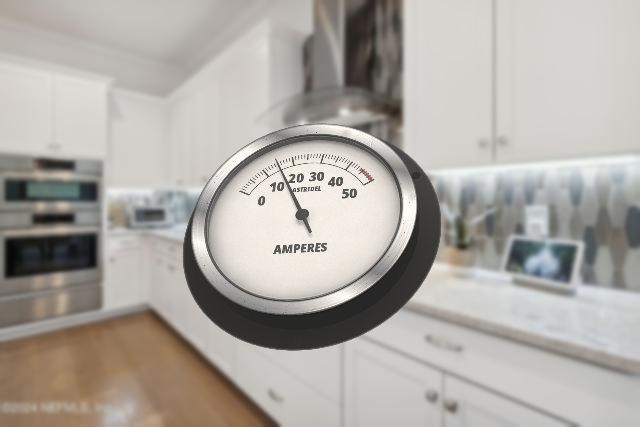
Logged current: 15 A
